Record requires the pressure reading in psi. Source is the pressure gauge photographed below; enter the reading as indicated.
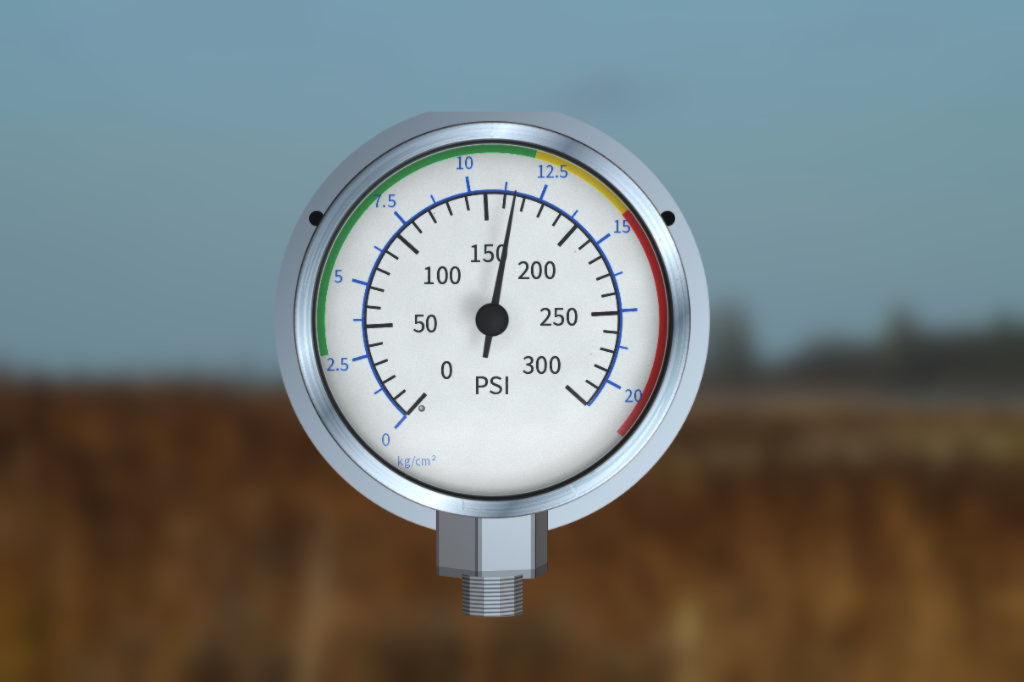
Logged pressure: 165 psi
